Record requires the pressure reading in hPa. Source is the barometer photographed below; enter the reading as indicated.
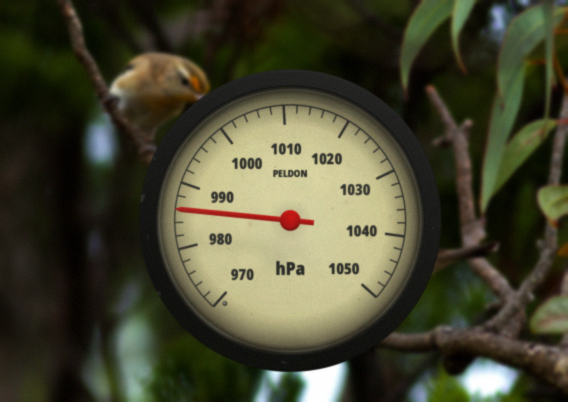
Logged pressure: 986 hPa
